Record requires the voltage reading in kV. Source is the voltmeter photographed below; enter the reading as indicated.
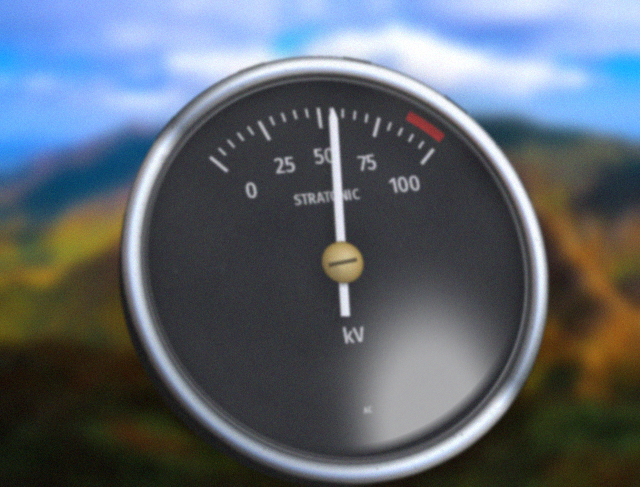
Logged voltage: 55 kV
